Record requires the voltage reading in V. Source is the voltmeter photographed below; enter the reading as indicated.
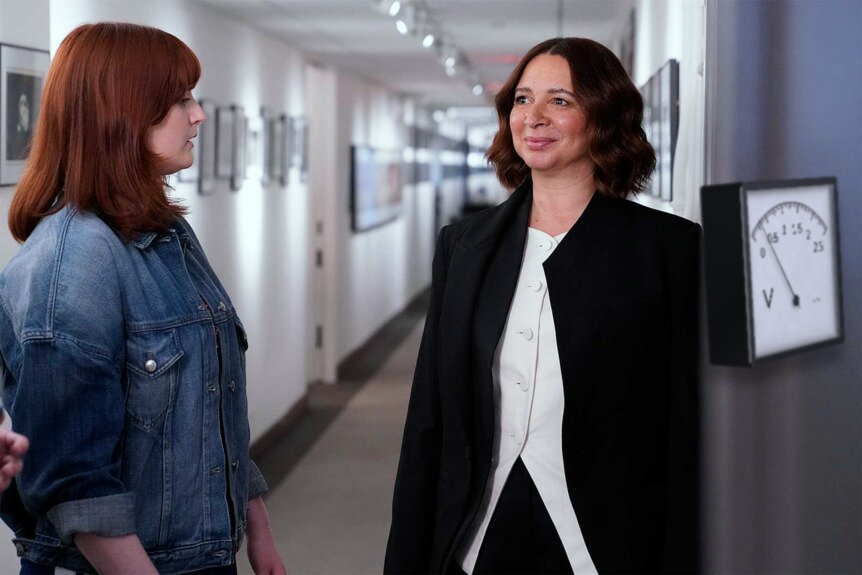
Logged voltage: 0.25 V
